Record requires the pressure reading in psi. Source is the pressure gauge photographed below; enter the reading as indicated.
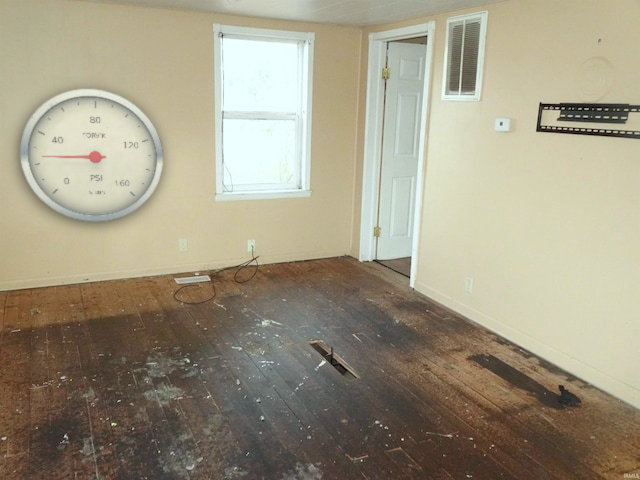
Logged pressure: 25 psi
